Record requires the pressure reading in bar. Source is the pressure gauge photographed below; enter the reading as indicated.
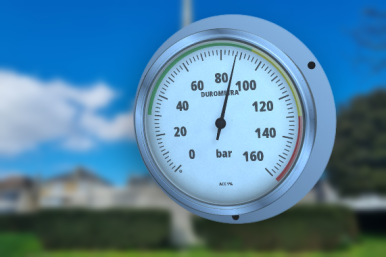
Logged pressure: 88 bar
